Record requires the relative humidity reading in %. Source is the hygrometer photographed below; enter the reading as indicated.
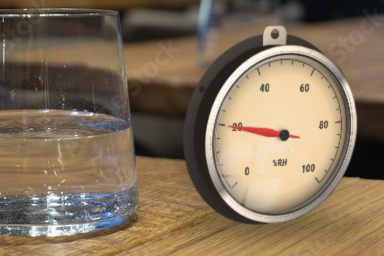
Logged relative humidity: 20 %
